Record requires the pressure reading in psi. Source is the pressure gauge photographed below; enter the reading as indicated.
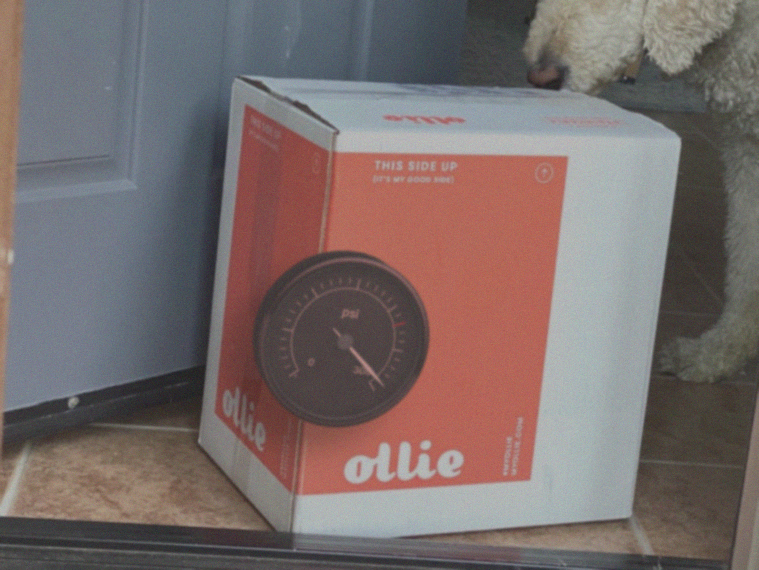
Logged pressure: 290 psi
